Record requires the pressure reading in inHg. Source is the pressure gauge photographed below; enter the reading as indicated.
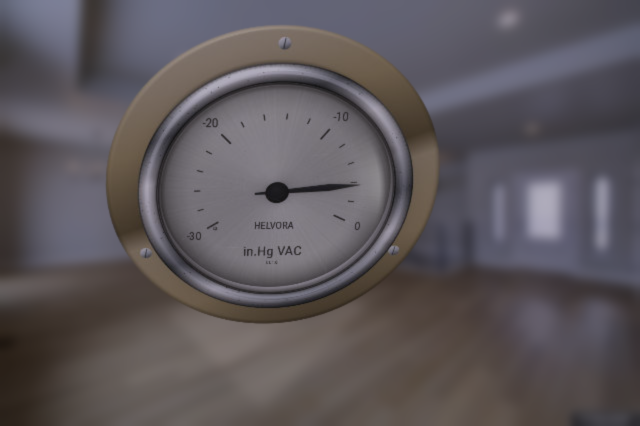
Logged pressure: -4 inHg
